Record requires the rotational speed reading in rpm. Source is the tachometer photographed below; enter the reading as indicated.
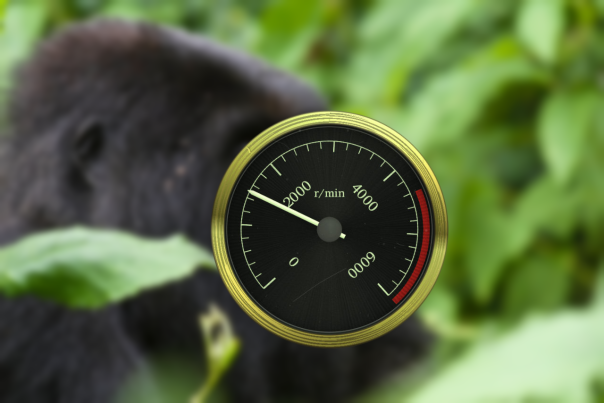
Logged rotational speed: 1500 rpm
